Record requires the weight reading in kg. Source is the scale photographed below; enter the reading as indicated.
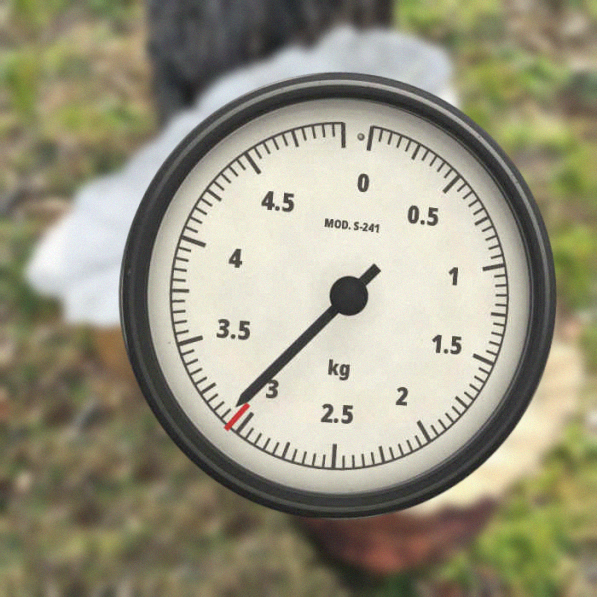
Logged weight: 3.1 kg
